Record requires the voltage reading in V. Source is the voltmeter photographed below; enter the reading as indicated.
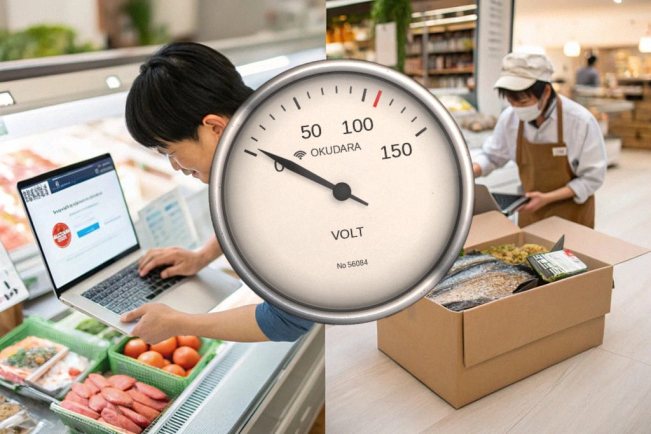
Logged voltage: 5 V
